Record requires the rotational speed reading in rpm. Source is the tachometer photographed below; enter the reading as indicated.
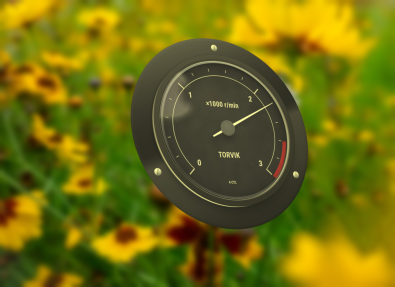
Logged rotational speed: 2200 rpm
